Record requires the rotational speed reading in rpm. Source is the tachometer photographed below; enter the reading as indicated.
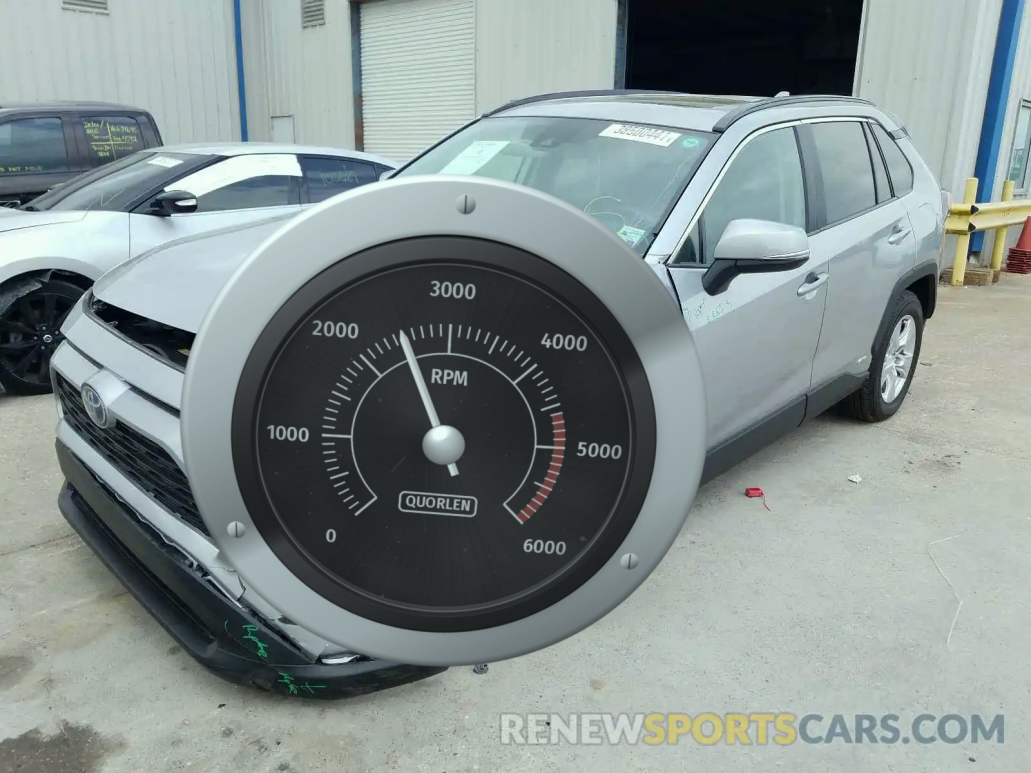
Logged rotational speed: 2500 rpm
